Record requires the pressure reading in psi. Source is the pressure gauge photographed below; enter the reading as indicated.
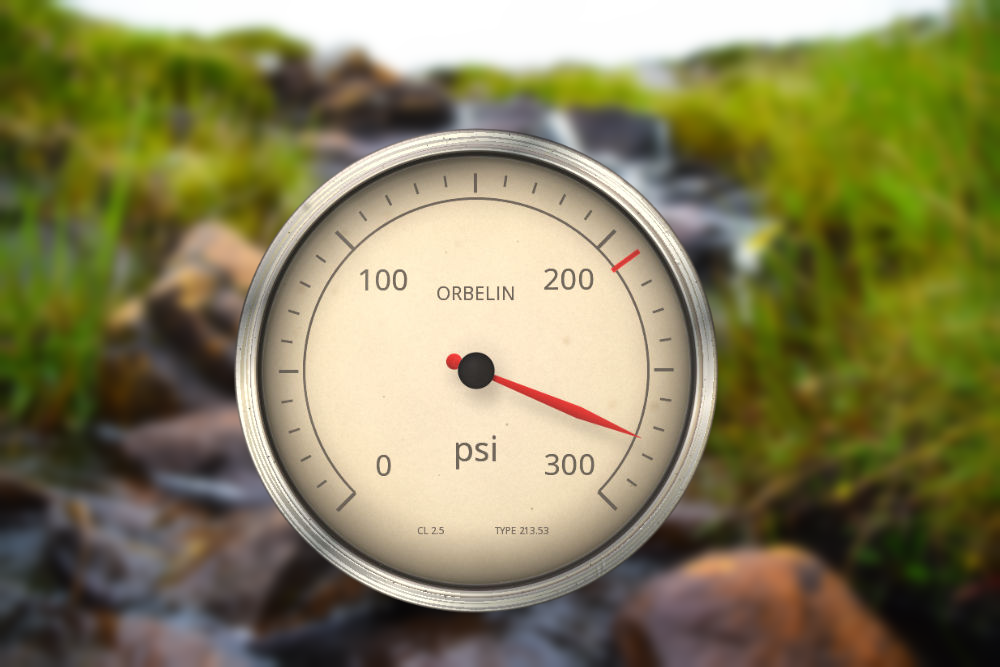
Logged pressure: 275 psi
